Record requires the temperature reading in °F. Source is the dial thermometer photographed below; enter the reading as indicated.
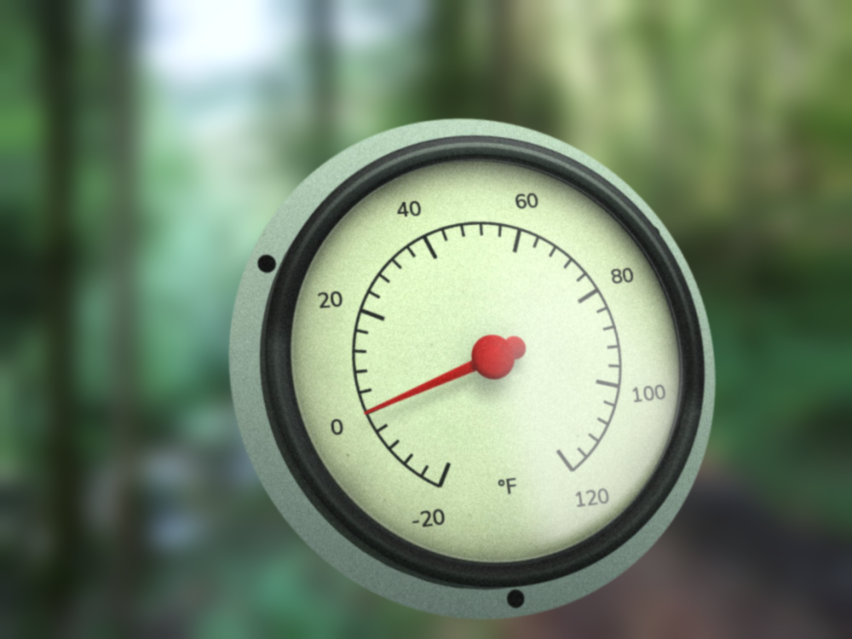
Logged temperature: 0 °F
